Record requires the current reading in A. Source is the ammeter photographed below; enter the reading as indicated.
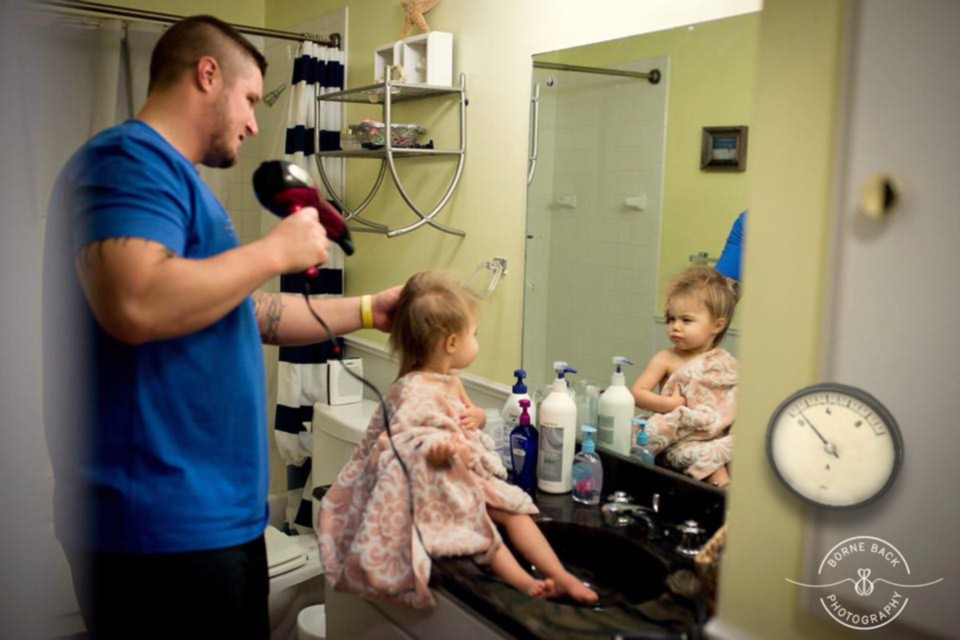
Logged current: 1 A
